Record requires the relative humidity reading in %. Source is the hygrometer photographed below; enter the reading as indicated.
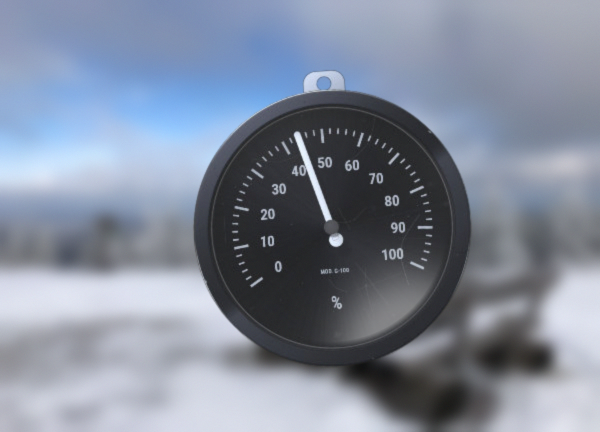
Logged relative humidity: 44 %
